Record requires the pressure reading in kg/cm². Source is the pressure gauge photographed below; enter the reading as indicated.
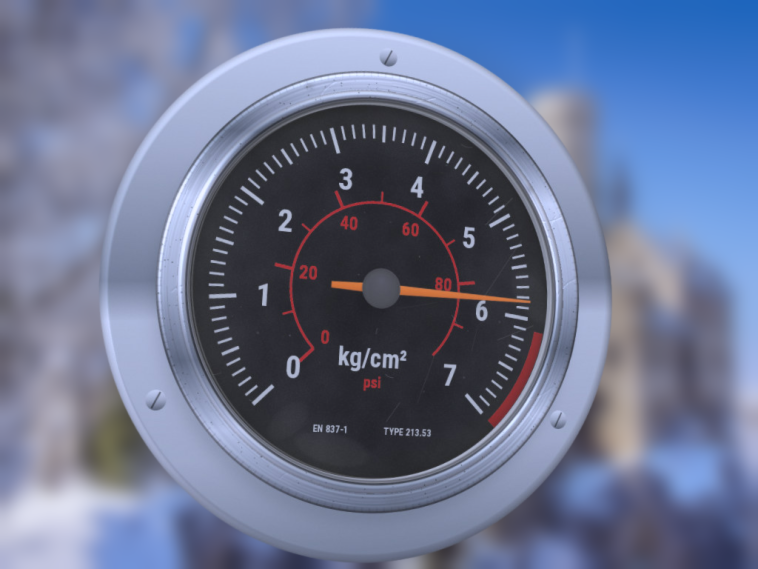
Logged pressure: 5.85 kg/cm²
